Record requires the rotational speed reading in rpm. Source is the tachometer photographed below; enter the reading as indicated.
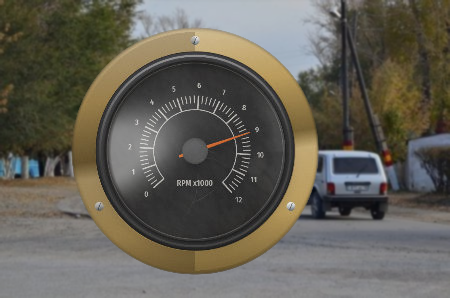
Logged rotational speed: 9000 rpm
